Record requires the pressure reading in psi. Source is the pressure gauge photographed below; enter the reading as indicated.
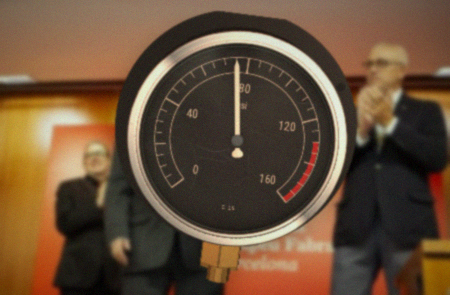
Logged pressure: 75 psi
